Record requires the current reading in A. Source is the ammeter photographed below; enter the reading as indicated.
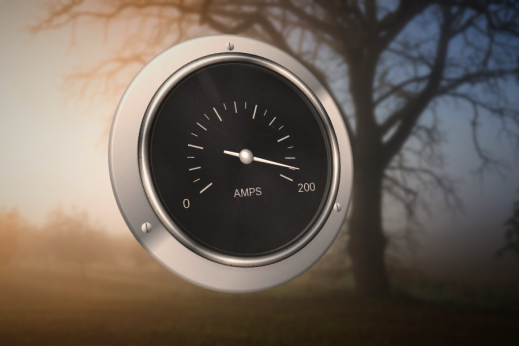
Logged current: 190 A
